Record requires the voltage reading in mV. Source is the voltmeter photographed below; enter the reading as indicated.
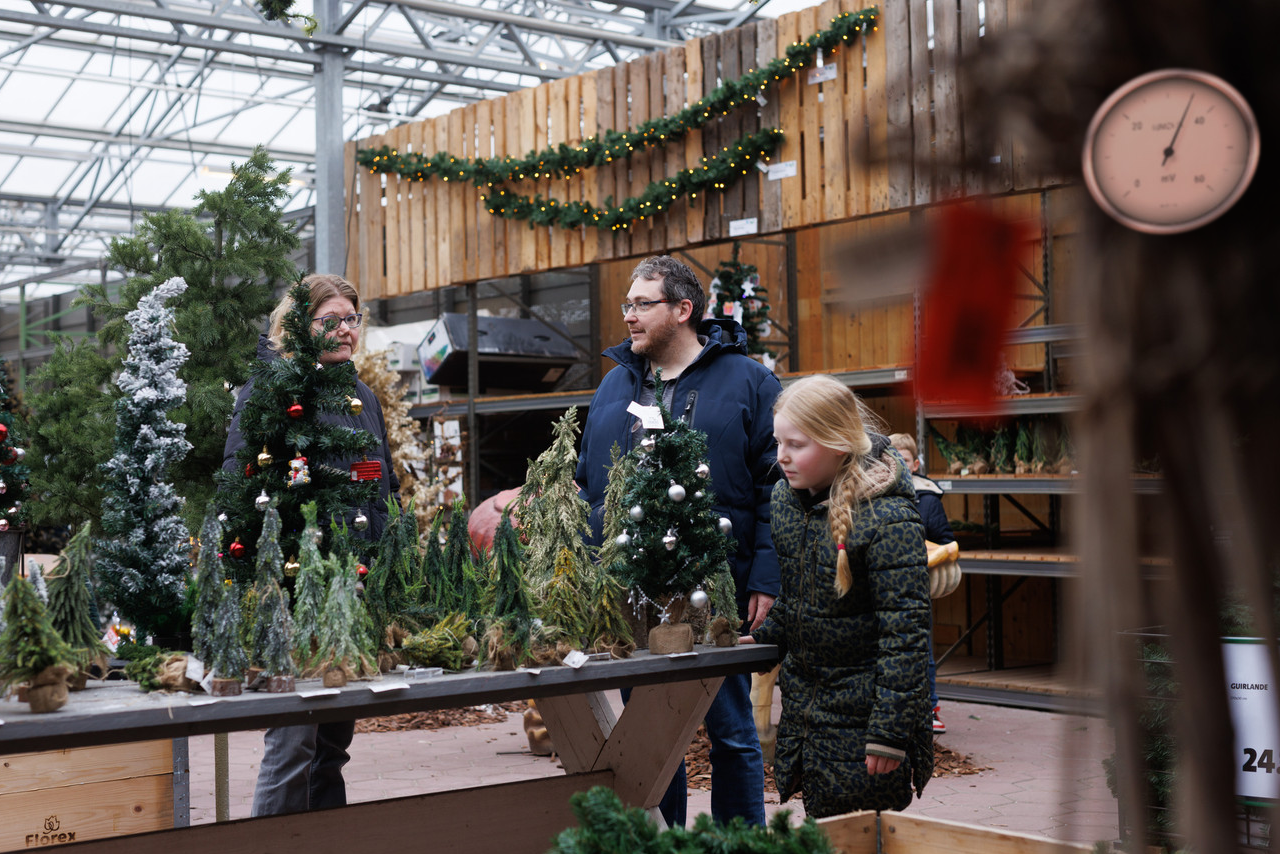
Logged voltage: 35 mV
